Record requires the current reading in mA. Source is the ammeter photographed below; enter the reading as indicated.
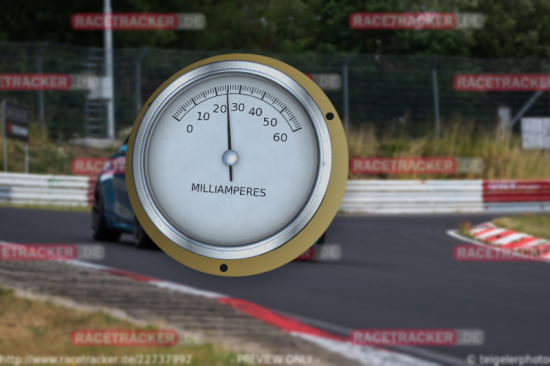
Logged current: 25 mA
